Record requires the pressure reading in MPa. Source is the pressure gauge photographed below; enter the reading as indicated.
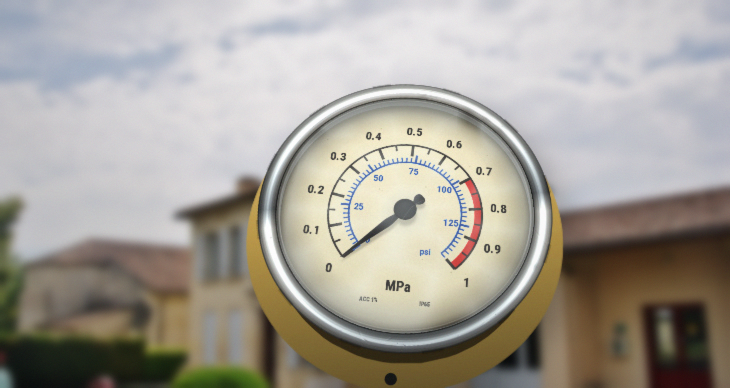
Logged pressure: 0 MPa
